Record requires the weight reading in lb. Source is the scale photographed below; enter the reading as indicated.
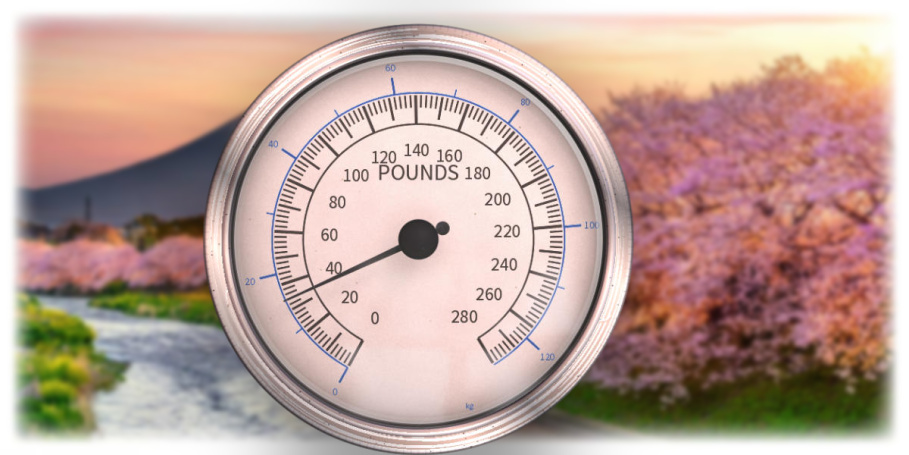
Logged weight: 34 lb
